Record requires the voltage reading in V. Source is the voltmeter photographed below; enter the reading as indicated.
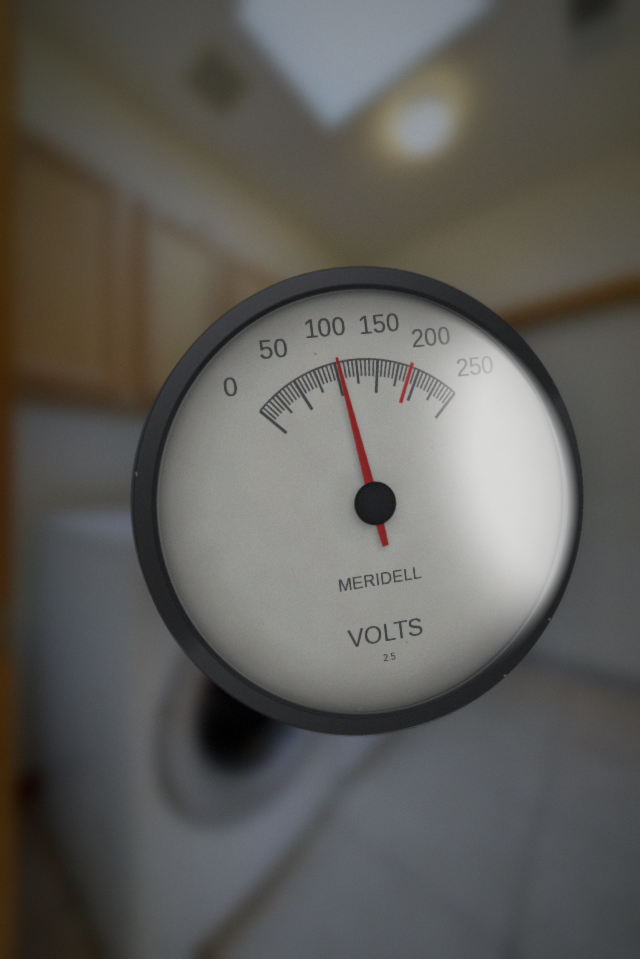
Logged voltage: 100 V
